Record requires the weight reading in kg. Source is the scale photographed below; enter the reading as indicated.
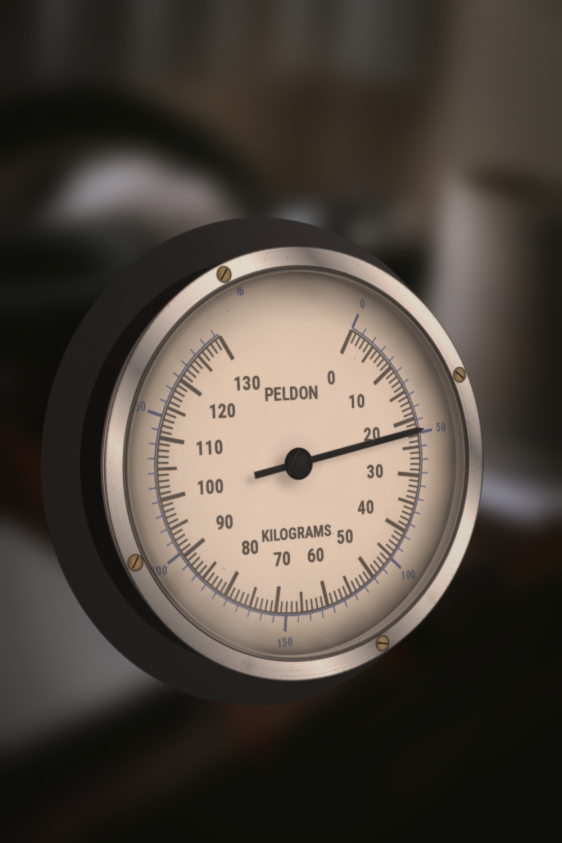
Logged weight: 22 kg
